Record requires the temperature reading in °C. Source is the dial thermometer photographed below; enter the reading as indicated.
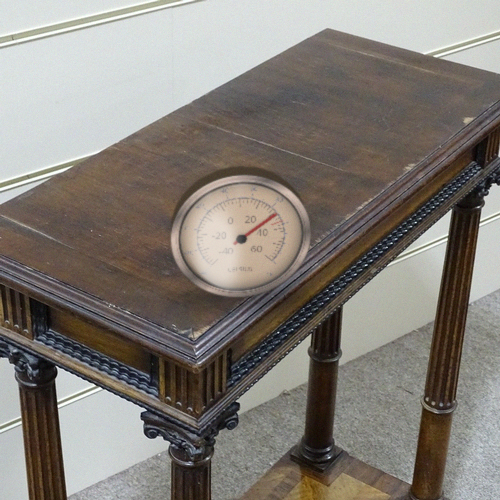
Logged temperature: 30 °C
